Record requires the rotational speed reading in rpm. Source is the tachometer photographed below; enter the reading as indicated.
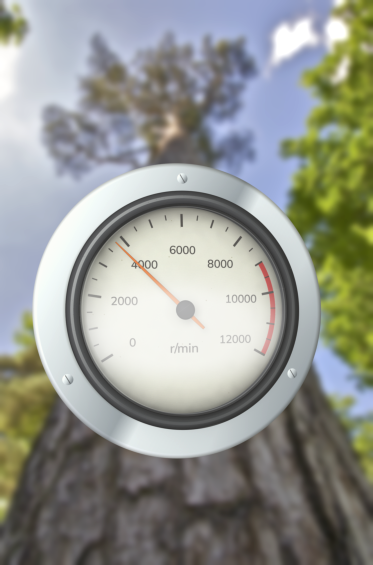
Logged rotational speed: 3750 rpm
